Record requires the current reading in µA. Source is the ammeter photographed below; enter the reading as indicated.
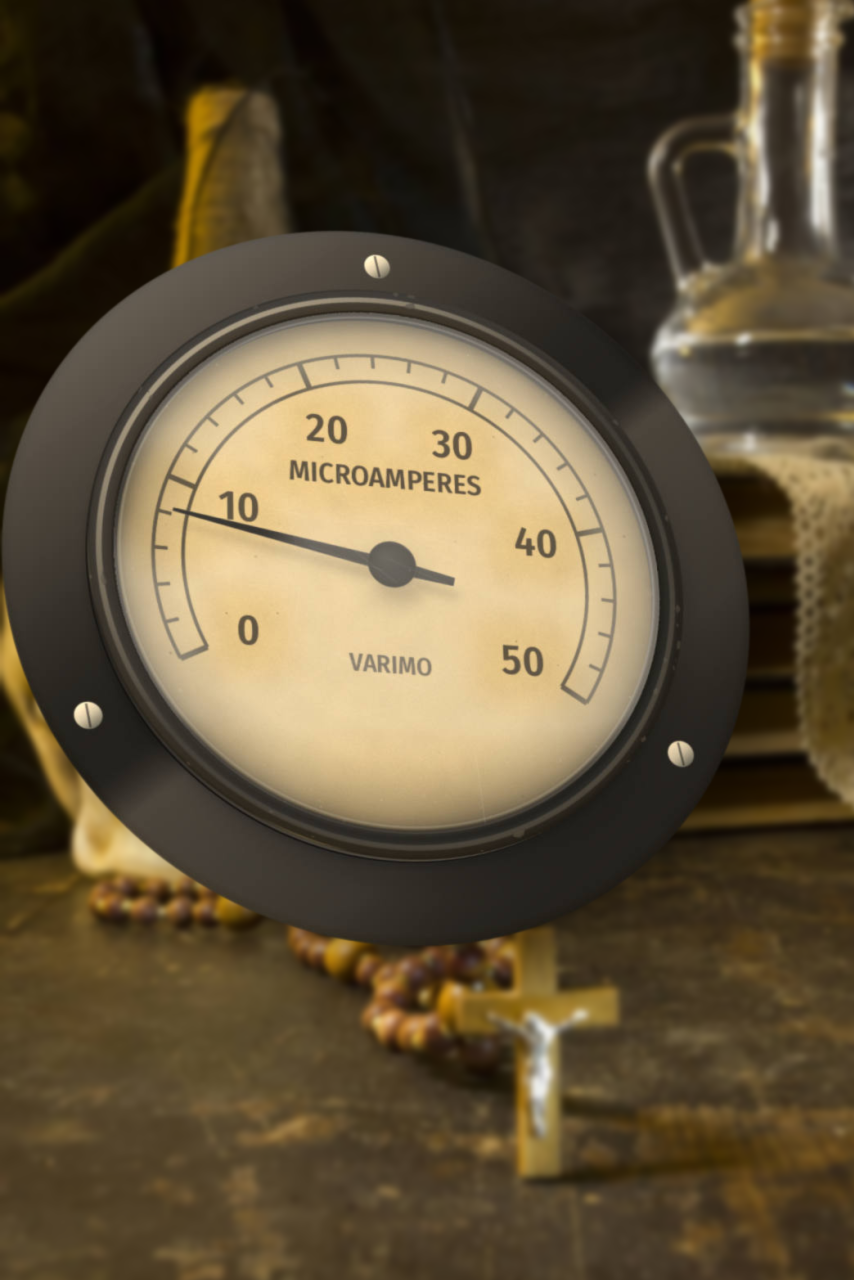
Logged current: 8 µA
